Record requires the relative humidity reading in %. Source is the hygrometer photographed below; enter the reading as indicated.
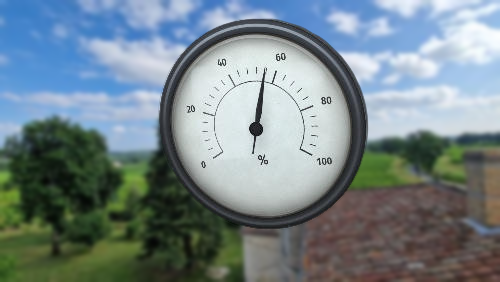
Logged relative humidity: 56 %
